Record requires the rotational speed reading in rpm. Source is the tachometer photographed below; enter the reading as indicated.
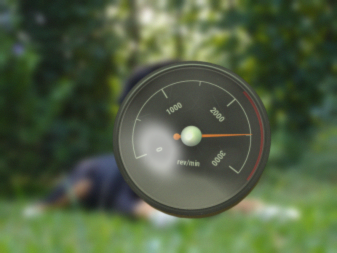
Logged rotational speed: 2500 rpm
